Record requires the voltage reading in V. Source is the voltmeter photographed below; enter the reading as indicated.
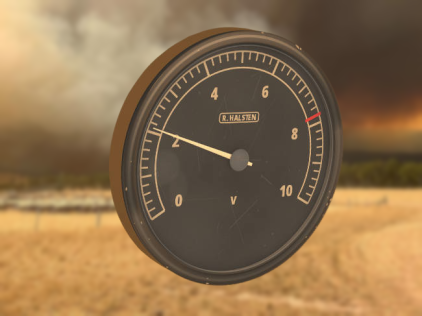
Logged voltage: 2.1 V
